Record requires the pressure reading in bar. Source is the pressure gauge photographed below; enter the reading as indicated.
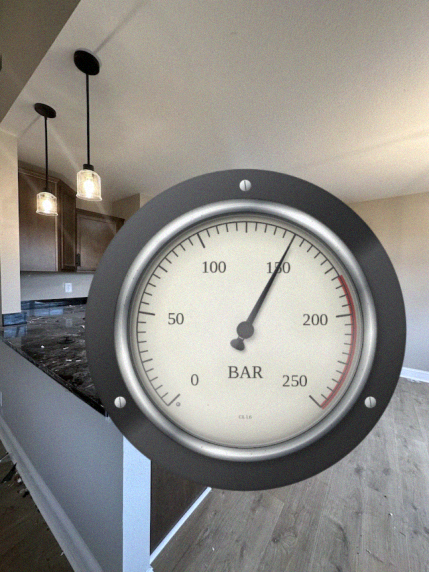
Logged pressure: 150 bar
